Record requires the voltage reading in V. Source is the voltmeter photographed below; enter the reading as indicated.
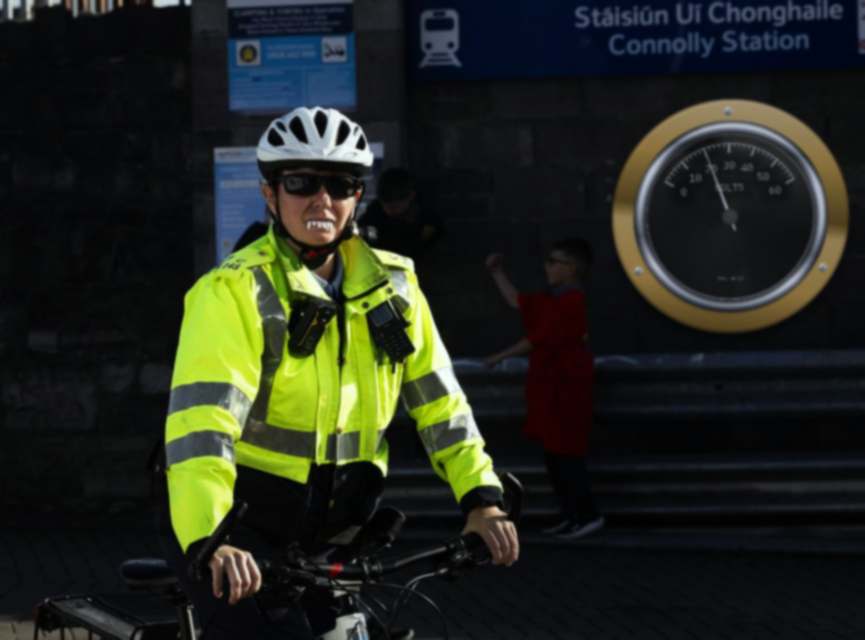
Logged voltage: 20 V
